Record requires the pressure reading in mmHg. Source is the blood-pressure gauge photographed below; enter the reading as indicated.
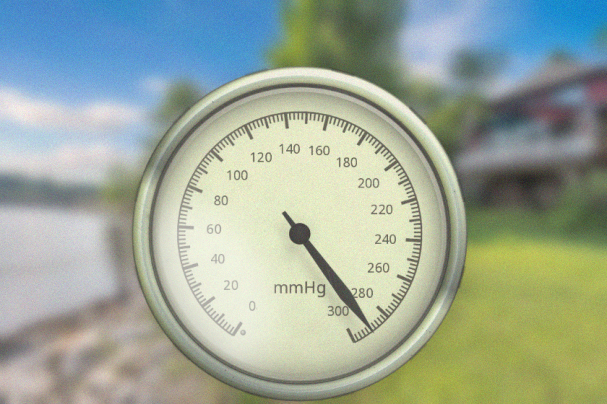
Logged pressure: 290 mmHg
